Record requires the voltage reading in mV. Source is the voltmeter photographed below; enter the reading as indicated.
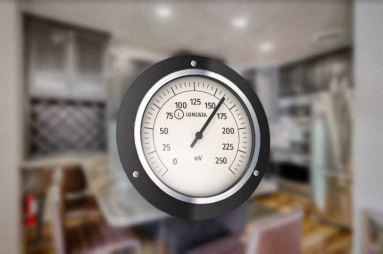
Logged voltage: 160 mV
